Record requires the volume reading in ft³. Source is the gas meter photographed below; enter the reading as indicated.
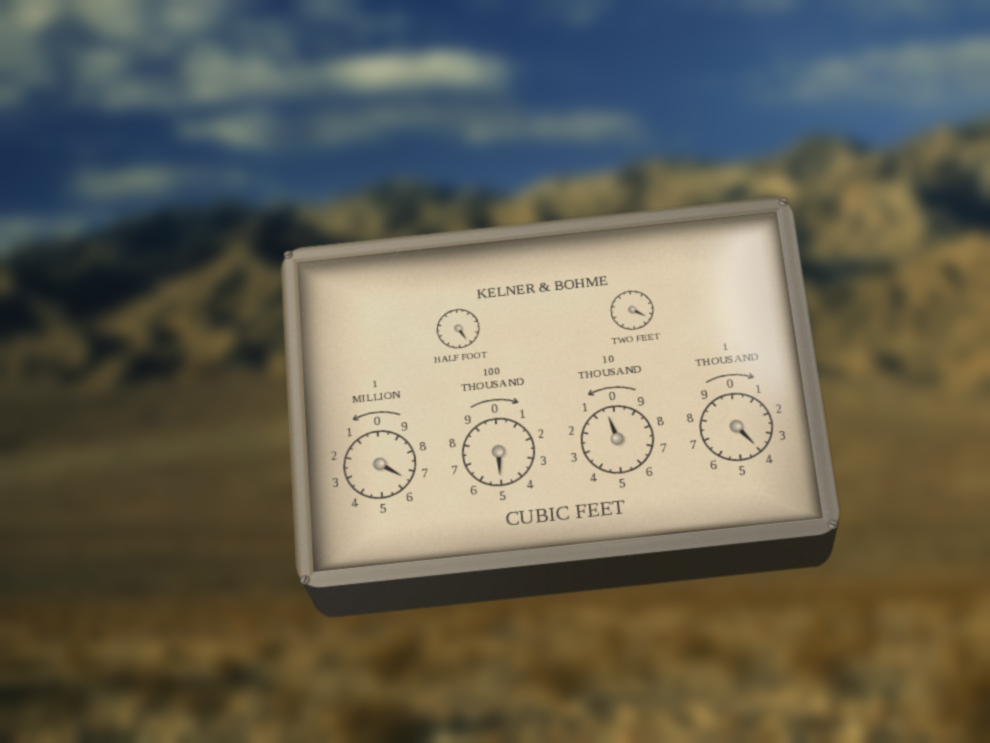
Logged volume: 650400 ft³
